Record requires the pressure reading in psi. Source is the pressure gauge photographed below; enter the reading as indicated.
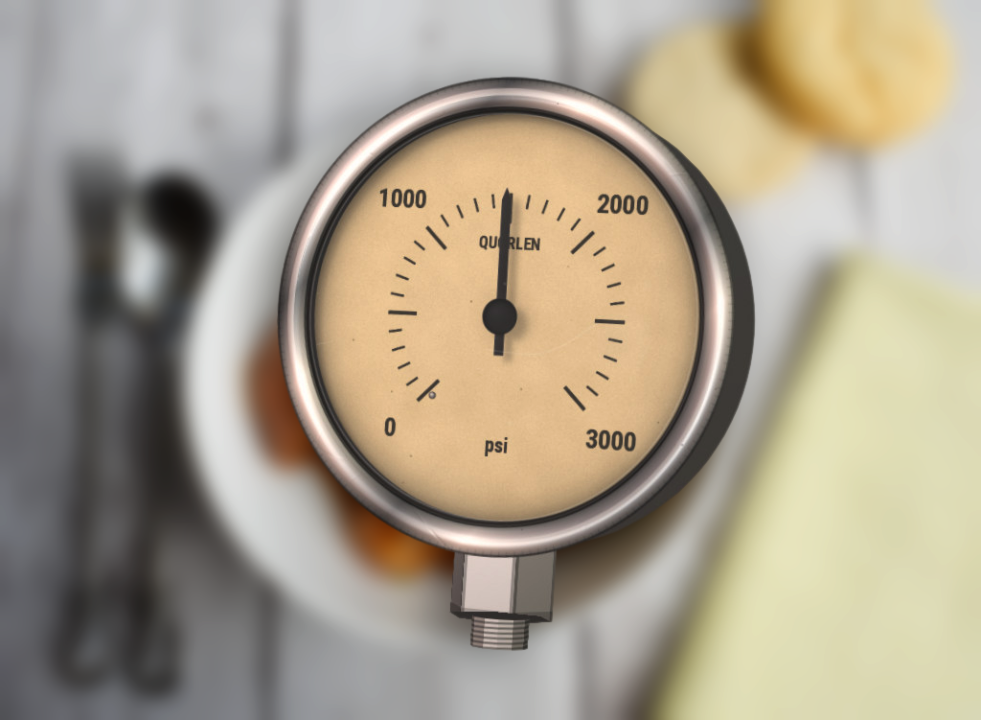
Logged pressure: 1500 psi
